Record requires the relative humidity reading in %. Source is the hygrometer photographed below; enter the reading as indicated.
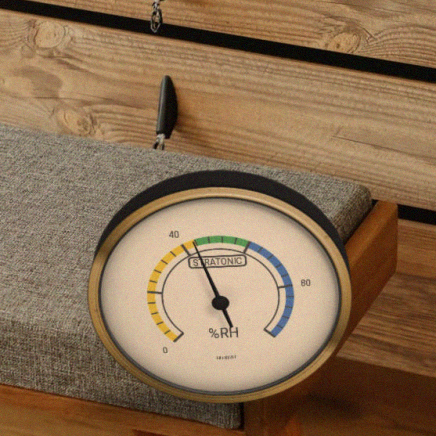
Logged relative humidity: 44 %
